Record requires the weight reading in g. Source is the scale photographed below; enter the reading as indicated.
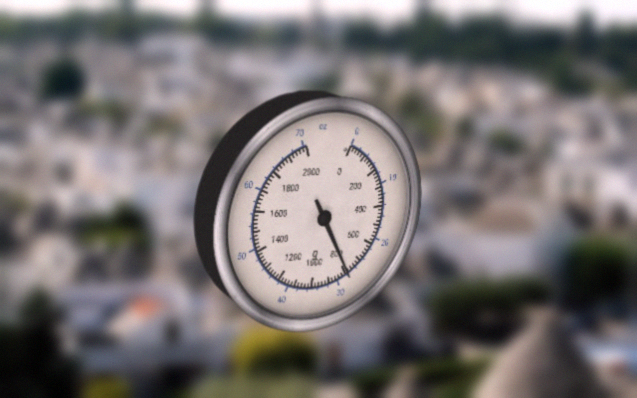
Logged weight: 800 g
